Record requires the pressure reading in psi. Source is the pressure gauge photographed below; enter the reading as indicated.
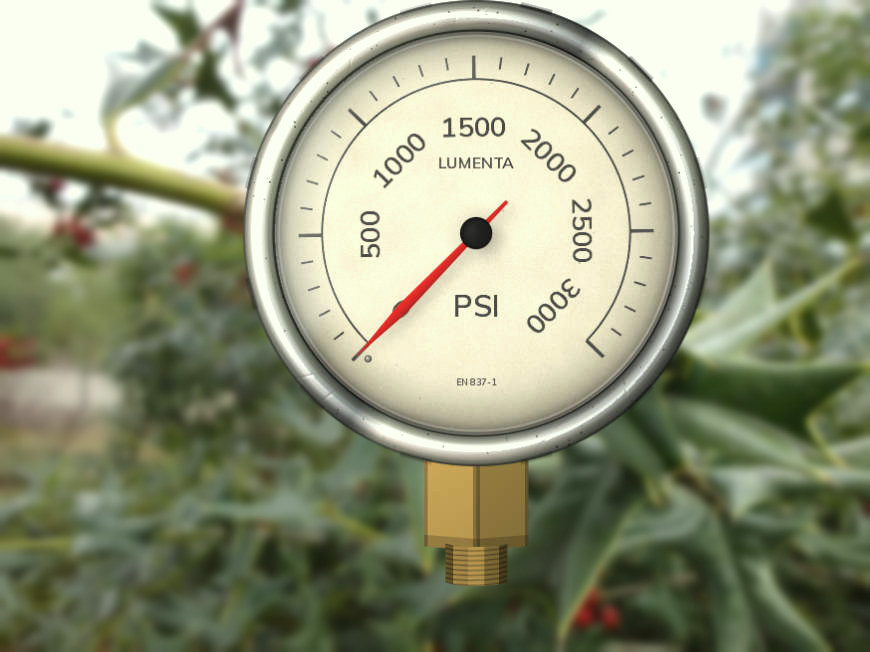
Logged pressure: 0 psi
